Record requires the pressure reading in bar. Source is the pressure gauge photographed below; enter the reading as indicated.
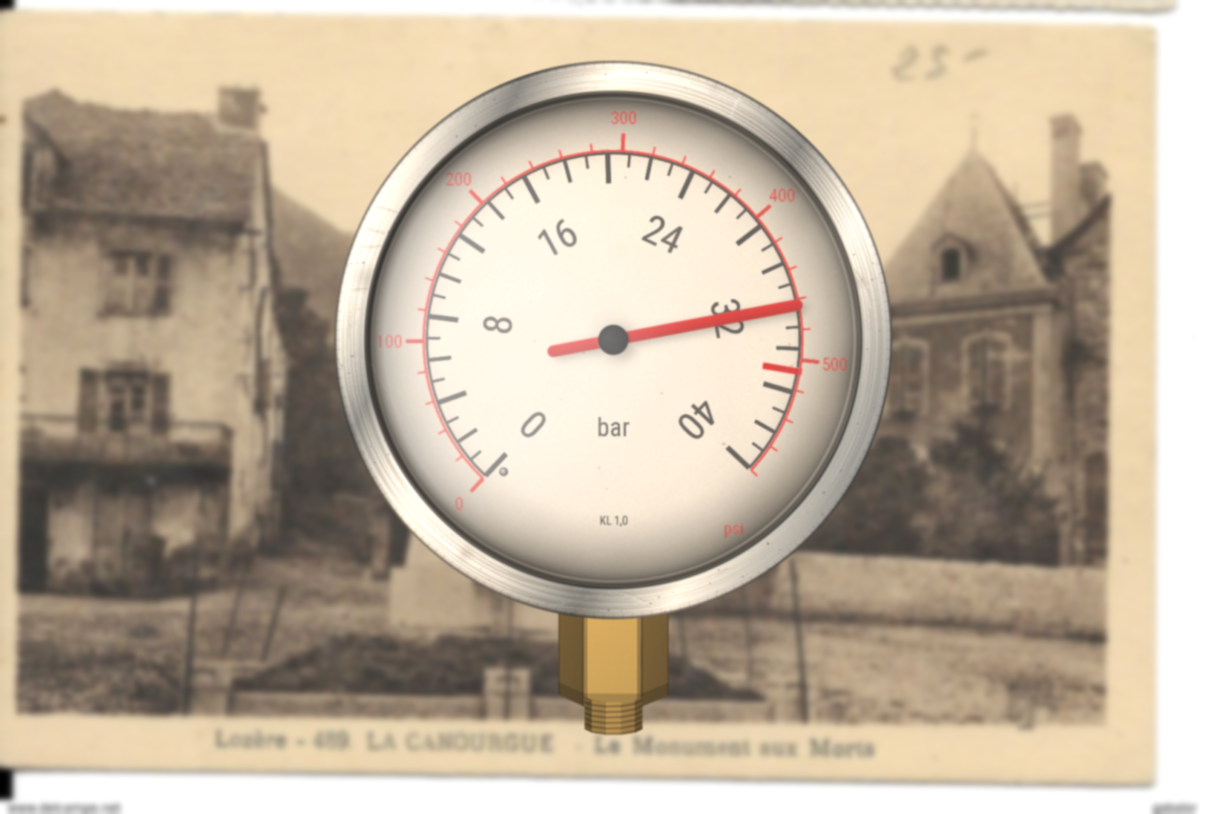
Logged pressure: 32 bar
